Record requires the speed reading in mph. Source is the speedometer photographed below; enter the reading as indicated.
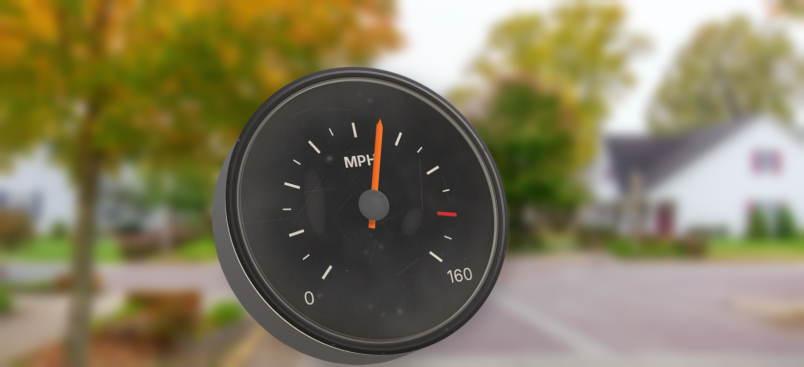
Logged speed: 90 mph
